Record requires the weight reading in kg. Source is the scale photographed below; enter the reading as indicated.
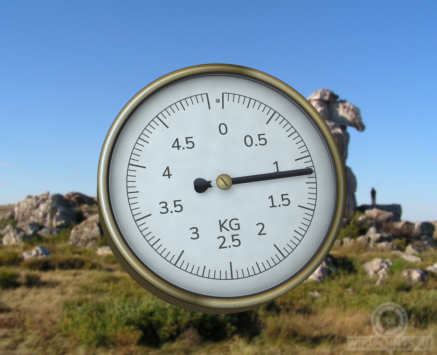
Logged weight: 1.15 kg
